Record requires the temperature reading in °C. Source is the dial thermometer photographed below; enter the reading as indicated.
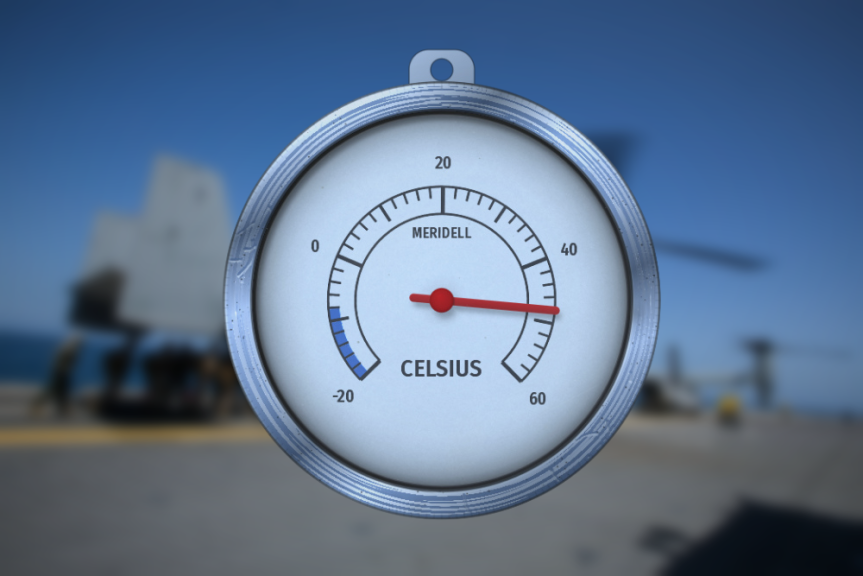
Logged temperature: 48 °C
